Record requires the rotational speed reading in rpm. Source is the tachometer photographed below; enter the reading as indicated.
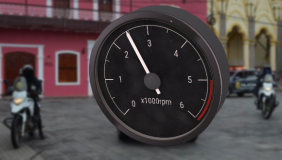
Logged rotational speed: 2500 rpm
